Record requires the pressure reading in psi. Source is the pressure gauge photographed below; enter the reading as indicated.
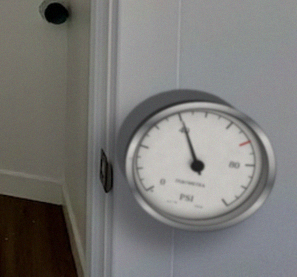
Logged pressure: 40 psi
